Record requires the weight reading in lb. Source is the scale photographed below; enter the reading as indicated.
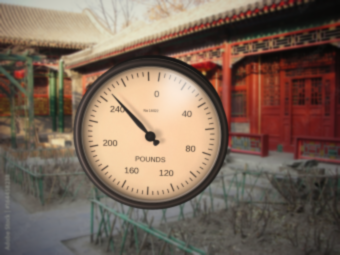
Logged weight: 248 lb
